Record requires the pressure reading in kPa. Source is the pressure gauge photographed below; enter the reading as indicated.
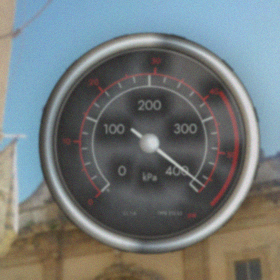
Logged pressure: 390 kPa
